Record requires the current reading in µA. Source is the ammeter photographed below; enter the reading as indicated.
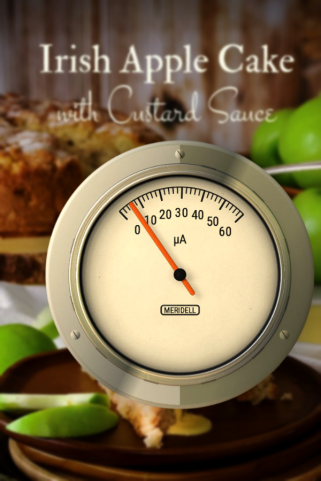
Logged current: 6 µA
